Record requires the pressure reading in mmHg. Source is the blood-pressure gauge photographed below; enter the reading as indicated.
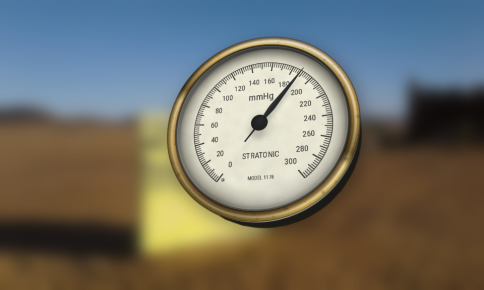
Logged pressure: 190 mmHg
